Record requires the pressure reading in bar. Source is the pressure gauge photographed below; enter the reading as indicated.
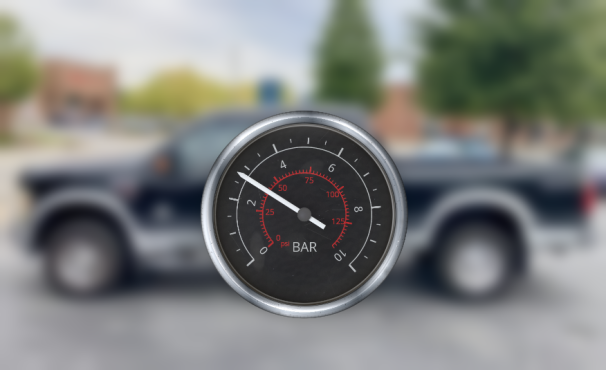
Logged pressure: 2.75 bar
